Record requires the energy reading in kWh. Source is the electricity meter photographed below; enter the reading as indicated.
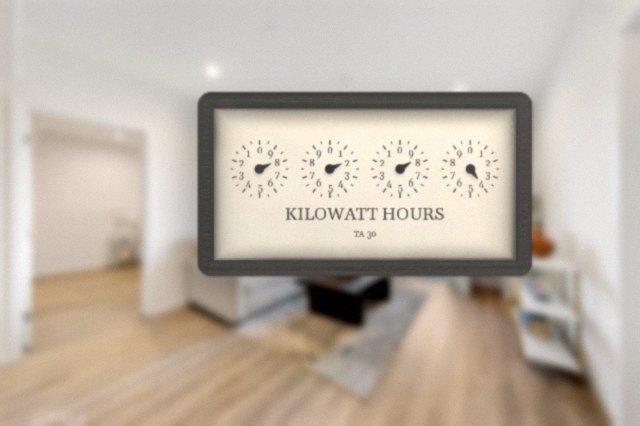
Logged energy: 8184 kWh
